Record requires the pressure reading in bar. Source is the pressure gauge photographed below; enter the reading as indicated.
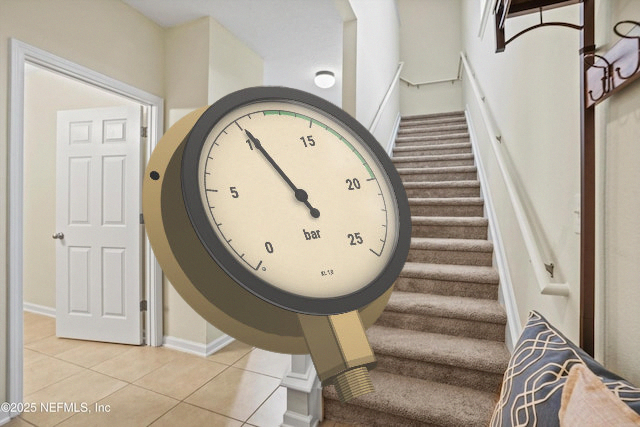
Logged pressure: 10 bar
